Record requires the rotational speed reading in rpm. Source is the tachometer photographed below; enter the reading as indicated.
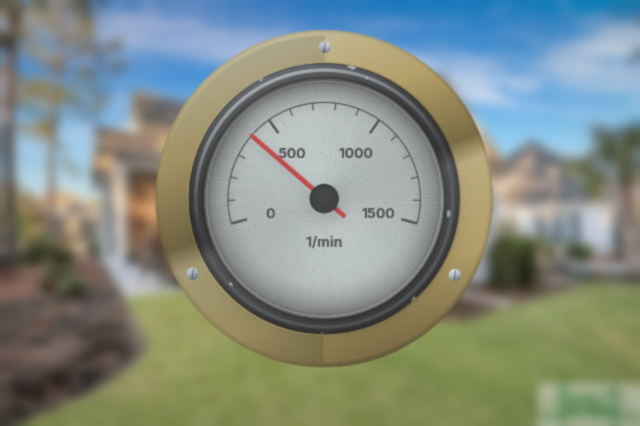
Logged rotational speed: 400 rpm
